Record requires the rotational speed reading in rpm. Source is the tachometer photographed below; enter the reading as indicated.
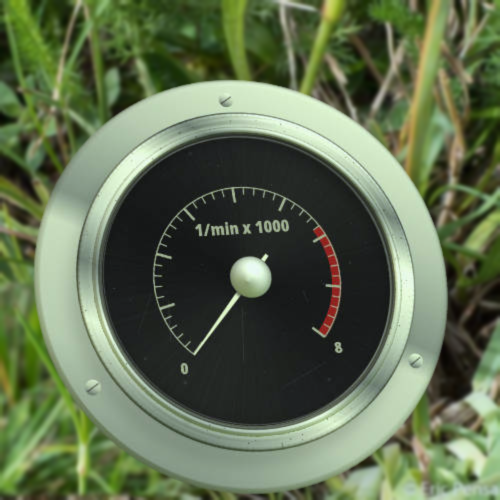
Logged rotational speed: 0 rpm
